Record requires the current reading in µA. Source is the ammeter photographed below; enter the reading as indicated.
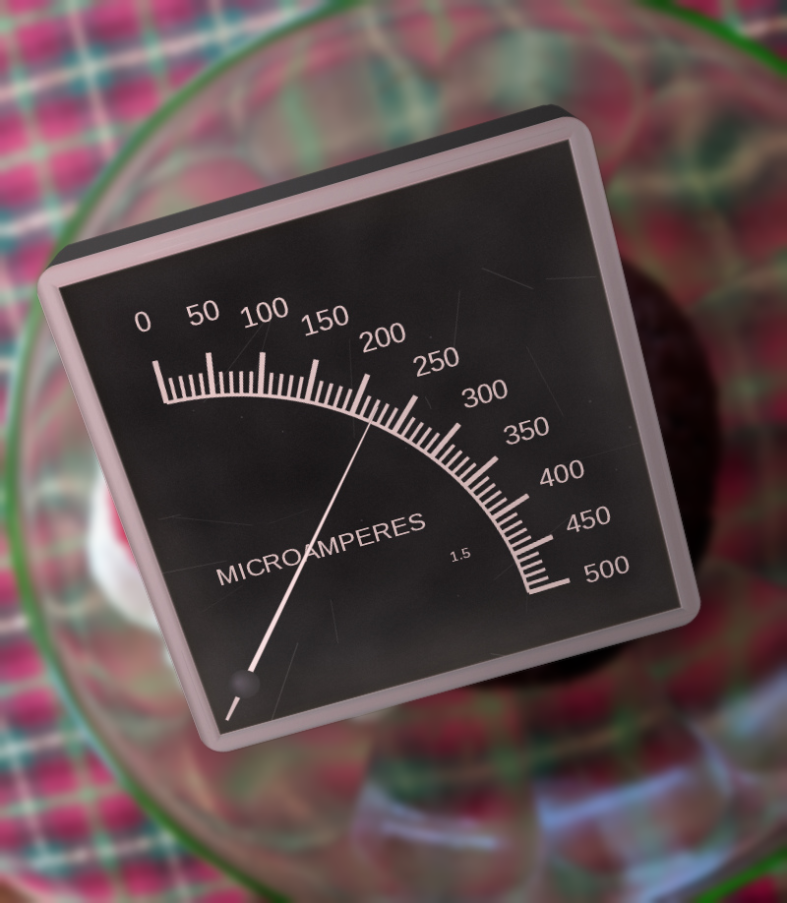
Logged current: 220 µA
